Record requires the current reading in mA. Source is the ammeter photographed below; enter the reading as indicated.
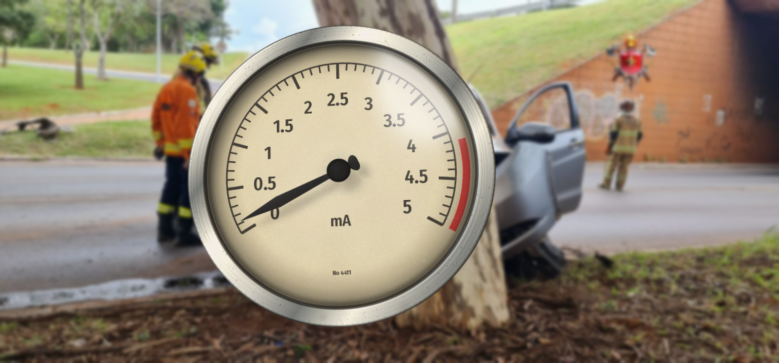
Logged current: 0.1 mA
